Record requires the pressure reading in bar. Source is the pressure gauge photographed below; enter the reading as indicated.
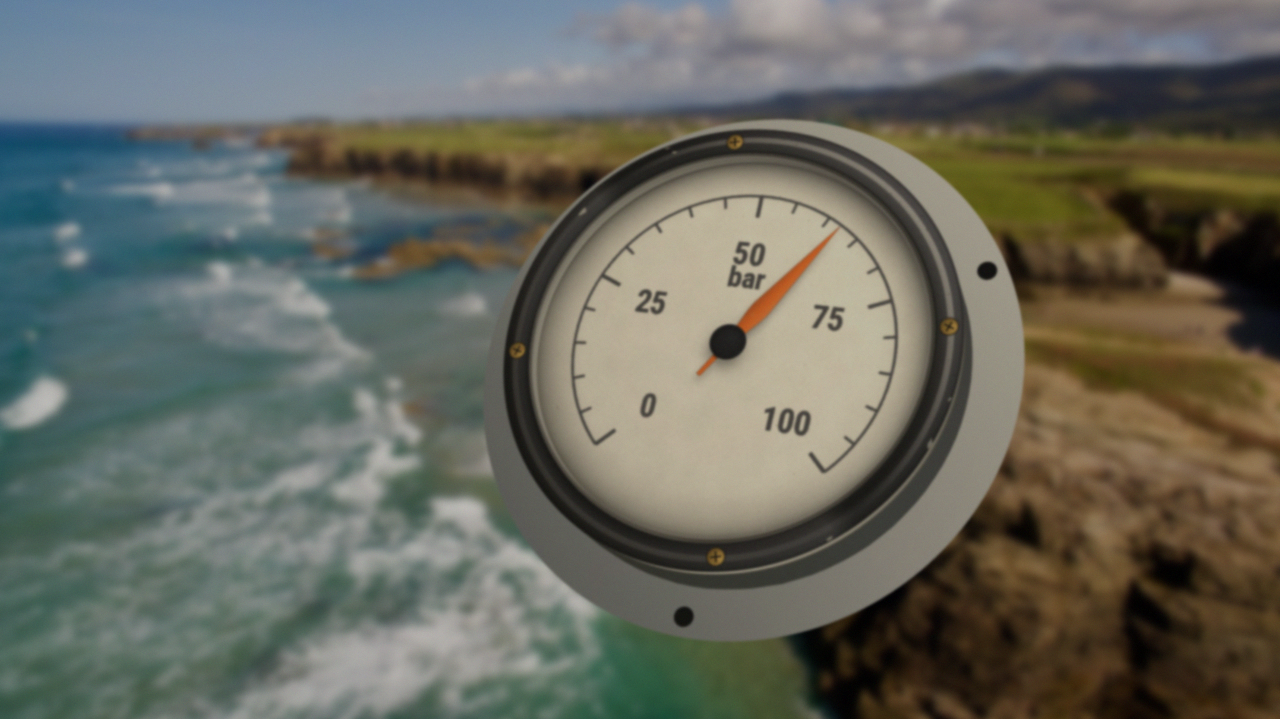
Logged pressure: 62.5 bar
